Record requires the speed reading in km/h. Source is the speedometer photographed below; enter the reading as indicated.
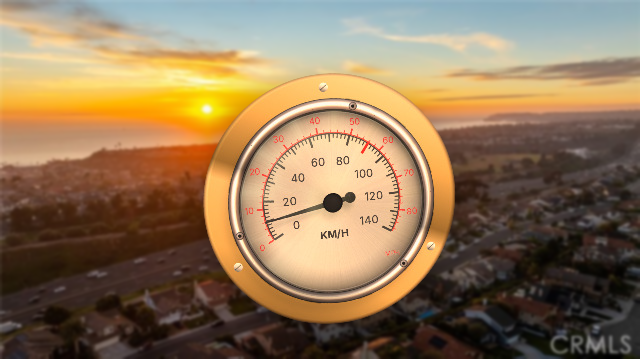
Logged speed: 10 km/h
